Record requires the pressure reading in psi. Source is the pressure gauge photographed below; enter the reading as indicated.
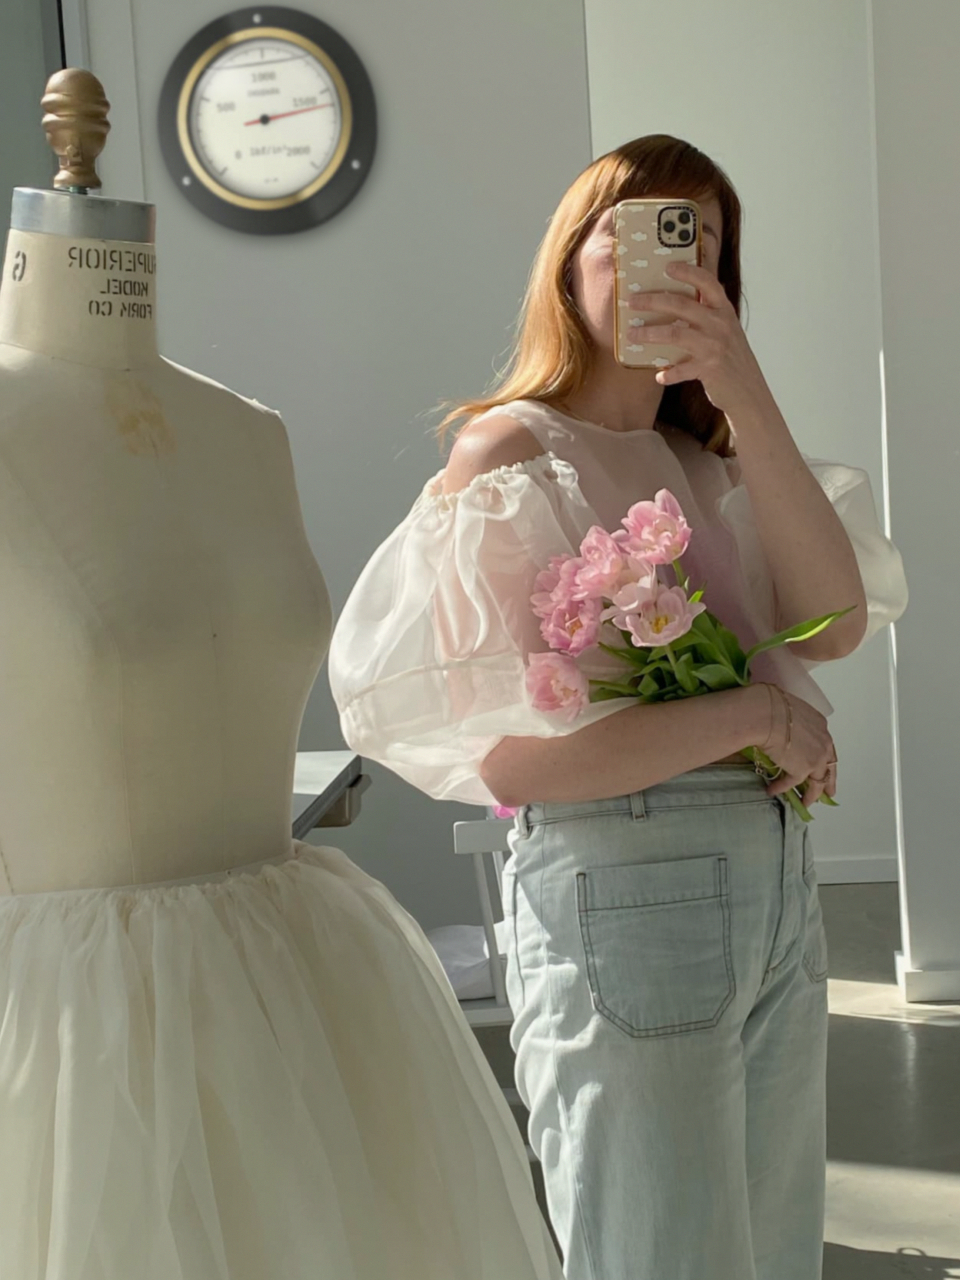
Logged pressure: 1600 psi
